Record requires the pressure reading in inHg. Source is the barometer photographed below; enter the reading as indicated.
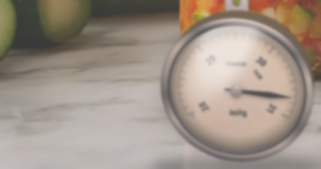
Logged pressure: 30.7 inHg
